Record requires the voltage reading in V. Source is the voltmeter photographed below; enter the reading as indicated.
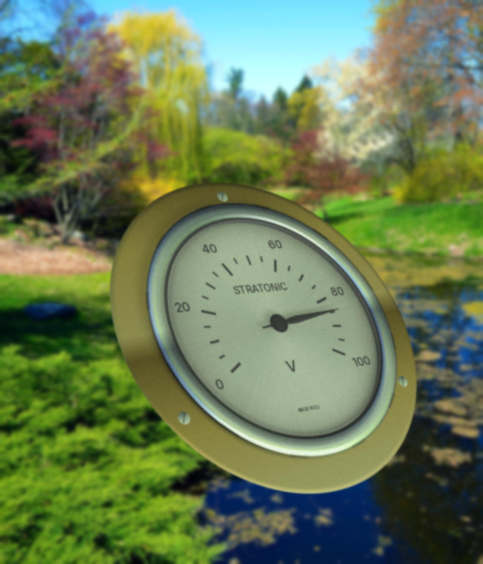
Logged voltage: 85 V
